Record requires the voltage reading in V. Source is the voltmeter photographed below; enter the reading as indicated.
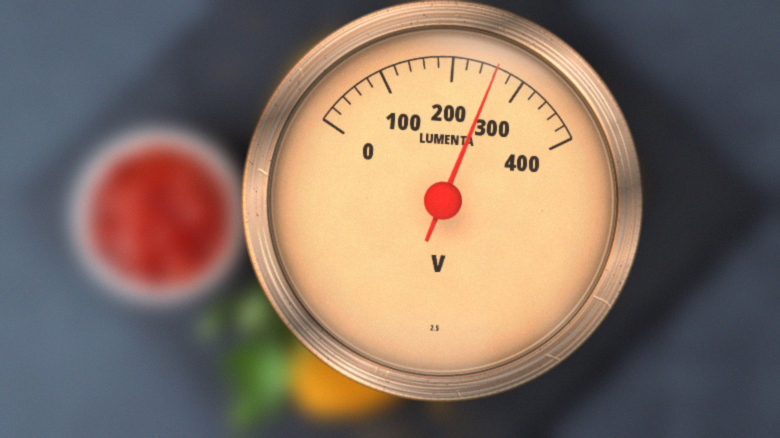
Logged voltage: 260 V
